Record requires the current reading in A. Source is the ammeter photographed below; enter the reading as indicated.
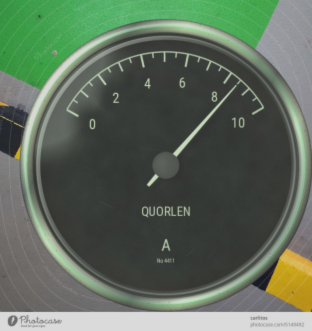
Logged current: 8.5 A
